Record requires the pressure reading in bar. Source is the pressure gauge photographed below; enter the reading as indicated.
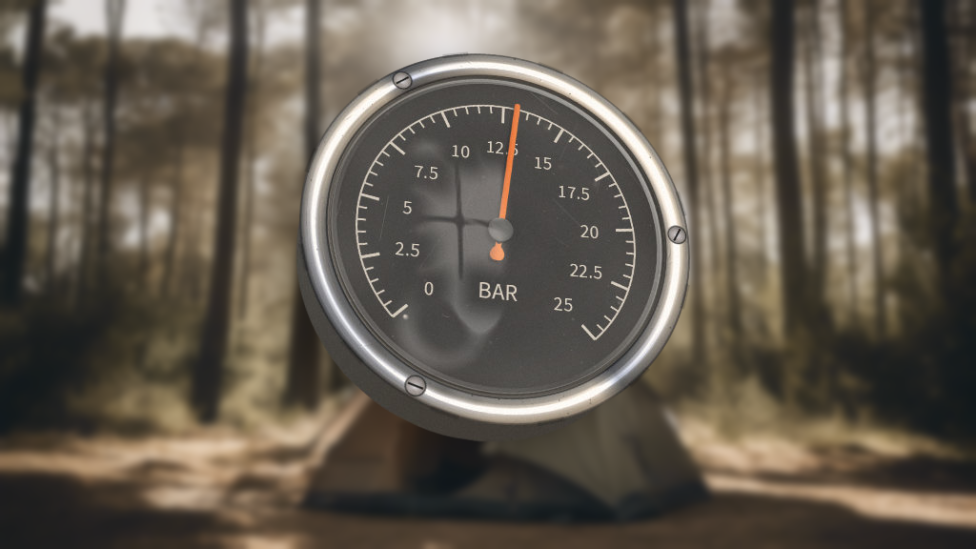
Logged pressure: 13 bar
